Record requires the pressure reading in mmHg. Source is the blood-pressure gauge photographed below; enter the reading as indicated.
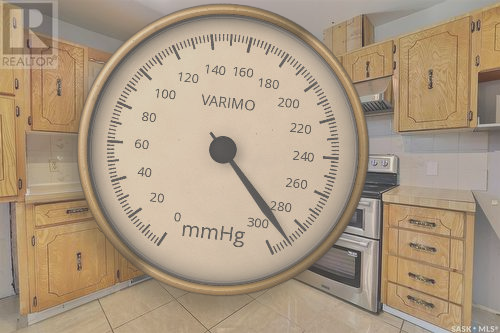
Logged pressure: 290 mmHg
